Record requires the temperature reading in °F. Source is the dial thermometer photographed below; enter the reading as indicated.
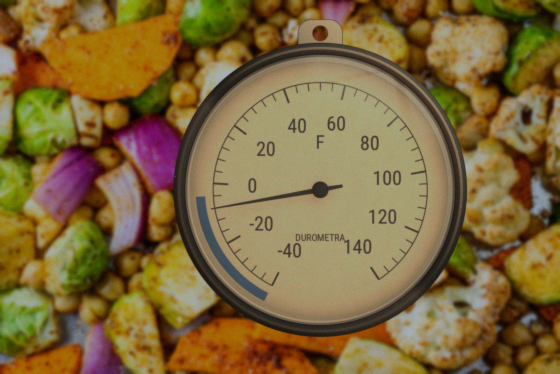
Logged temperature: -8 °F
